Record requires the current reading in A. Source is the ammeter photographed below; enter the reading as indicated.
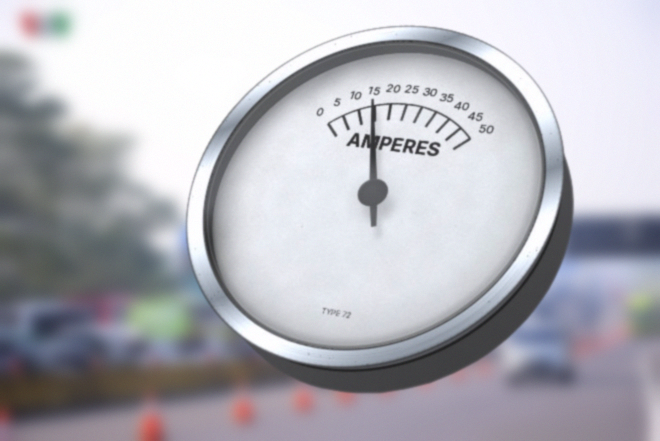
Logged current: 15 A
